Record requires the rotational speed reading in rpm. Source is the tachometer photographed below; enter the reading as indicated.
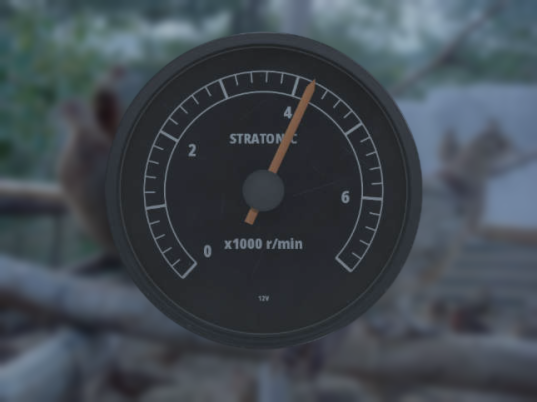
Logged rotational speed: 4200 rpm
